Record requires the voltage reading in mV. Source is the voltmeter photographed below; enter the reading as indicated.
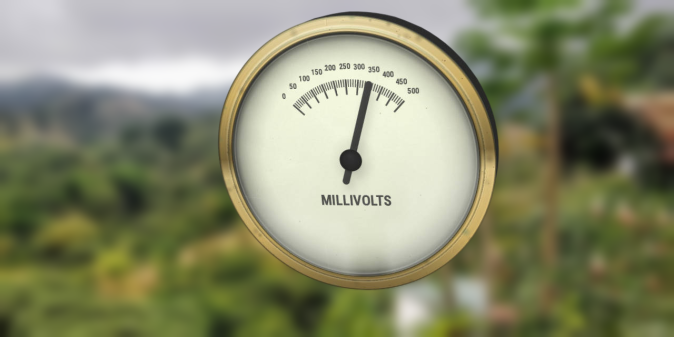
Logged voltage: 350 mV
